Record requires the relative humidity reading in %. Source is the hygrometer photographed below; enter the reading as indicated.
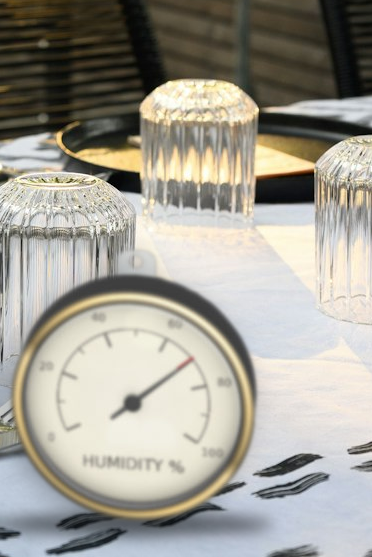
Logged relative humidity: 70 %
